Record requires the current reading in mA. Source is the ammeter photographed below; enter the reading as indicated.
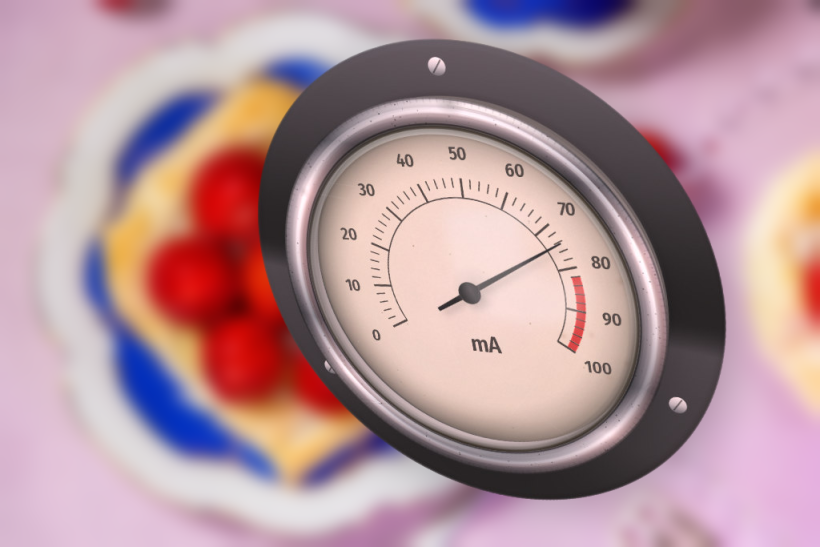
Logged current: 74 mA
